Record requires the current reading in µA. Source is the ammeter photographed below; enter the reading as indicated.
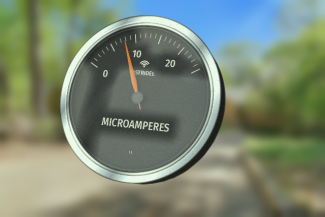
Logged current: 8 µA
